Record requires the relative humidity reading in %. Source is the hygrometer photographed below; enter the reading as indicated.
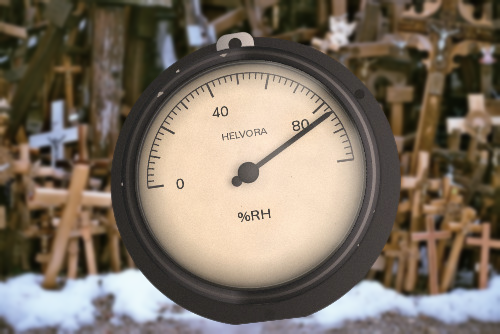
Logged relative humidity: 84 %
